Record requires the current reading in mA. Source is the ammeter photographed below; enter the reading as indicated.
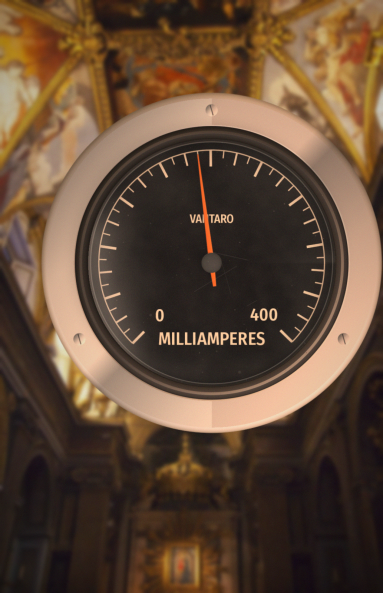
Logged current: 190 mA
